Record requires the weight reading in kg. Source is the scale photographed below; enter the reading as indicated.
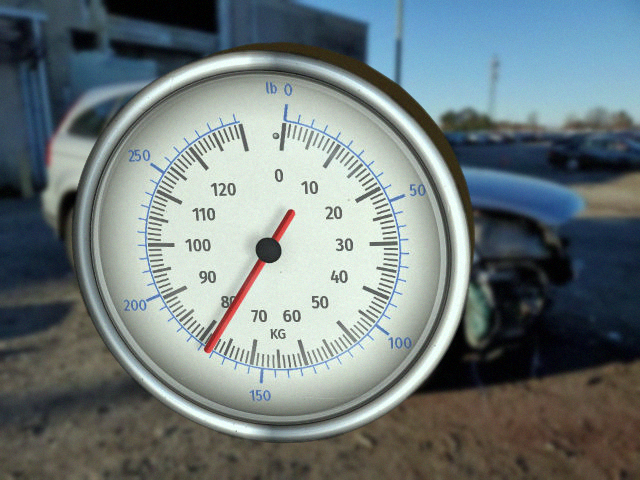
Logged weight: 78 kg
